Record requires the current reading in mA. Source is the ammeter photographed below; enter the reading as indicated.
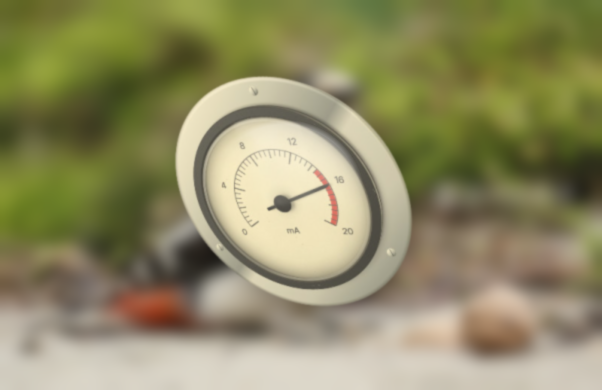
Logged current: 16 mA
